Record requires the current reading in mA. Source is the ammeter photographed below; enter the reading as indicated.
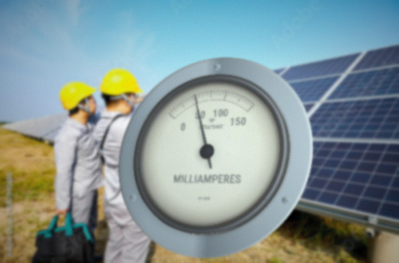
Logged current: 50 mA
